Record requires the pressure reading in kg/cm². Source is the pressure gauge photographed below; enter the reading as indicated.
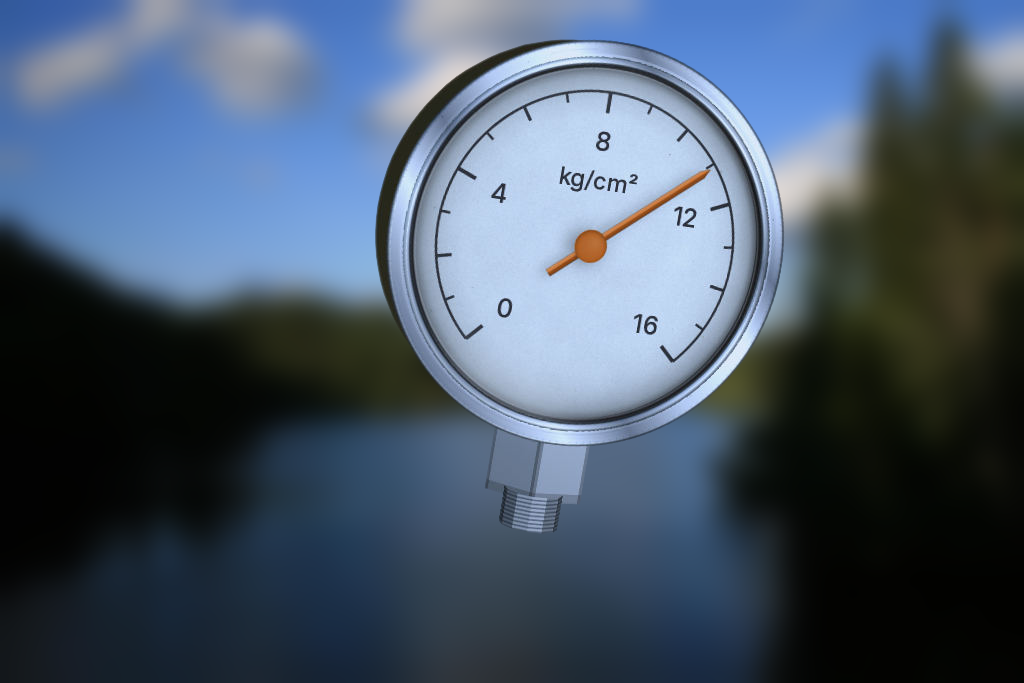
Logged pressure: 11 kg/cm²
